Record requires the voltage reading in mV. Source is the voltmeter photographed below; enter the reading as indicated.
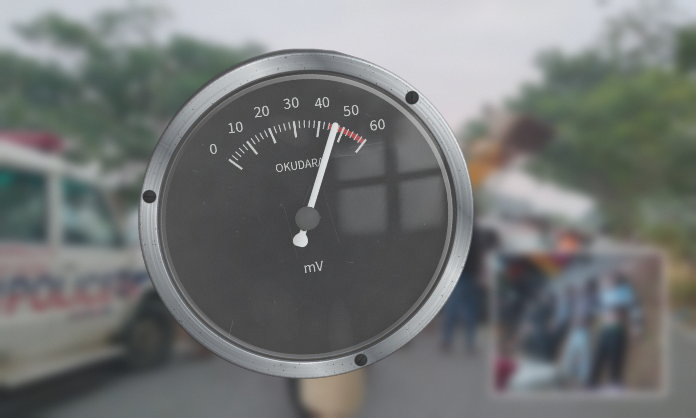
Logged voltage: 46 mV
